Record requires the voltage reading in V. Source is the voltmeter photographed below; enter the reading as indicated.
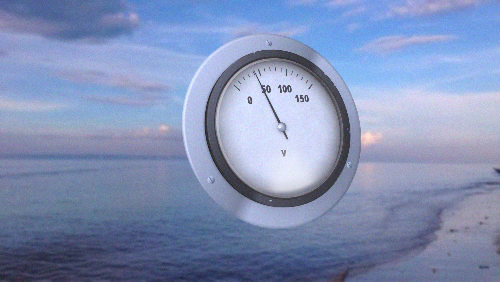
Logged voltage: 40 V
